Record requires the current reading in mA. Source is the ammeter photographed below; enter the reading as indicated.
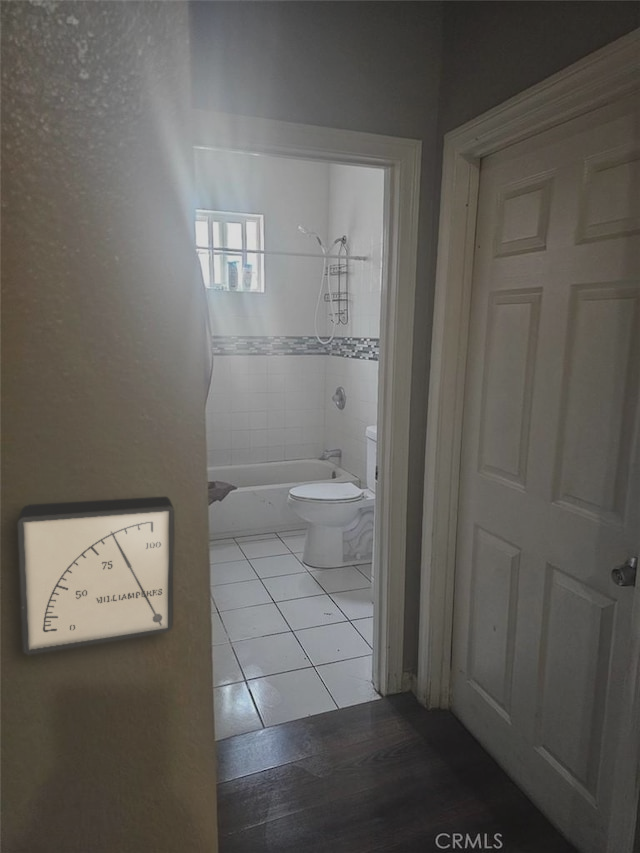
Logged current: 85 mA
